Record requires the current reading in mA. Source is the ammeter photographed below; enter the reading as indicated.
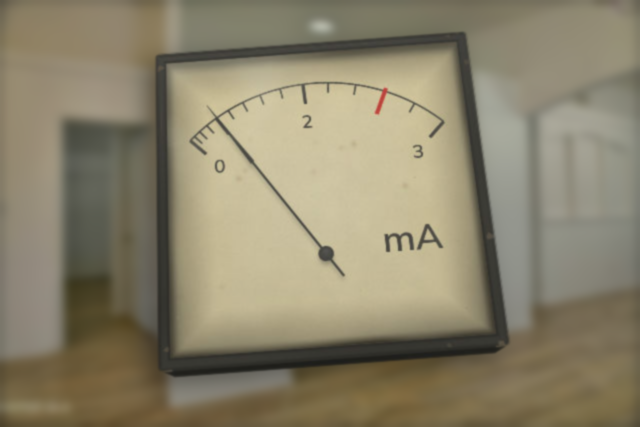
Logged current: 1 mA
